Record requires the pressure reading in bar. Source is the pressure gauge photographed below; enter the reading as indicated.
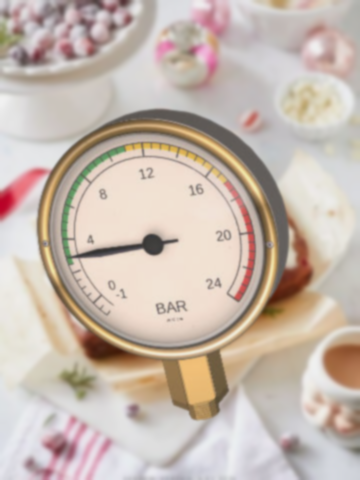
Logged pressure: 3 bar
